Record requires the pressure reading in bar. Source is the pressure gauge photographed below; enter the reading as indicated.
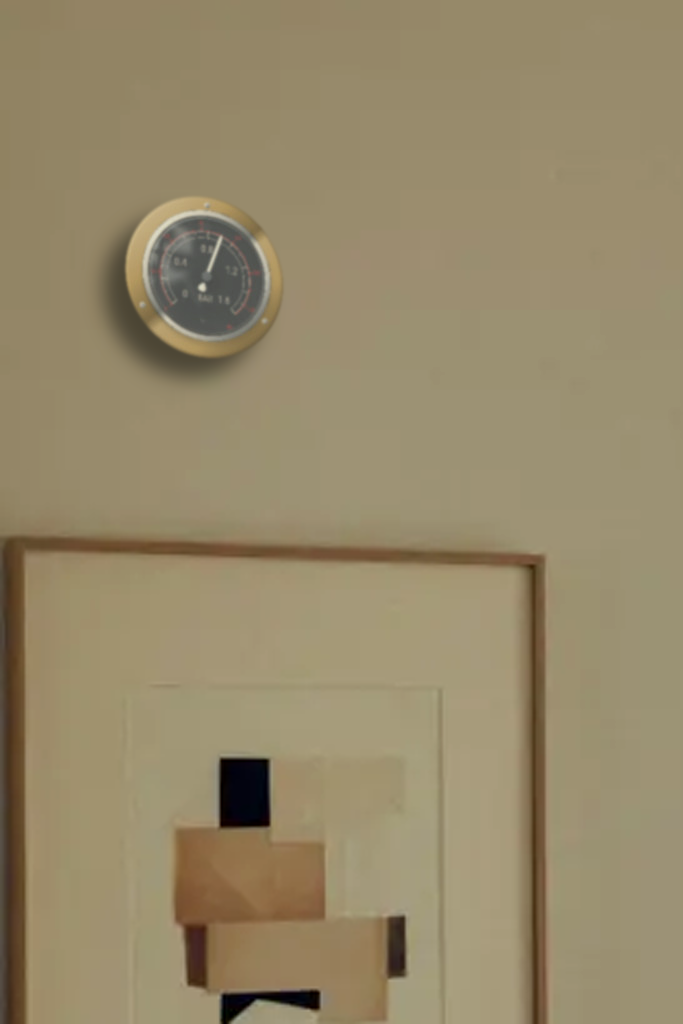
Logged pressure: 0.9 bar
